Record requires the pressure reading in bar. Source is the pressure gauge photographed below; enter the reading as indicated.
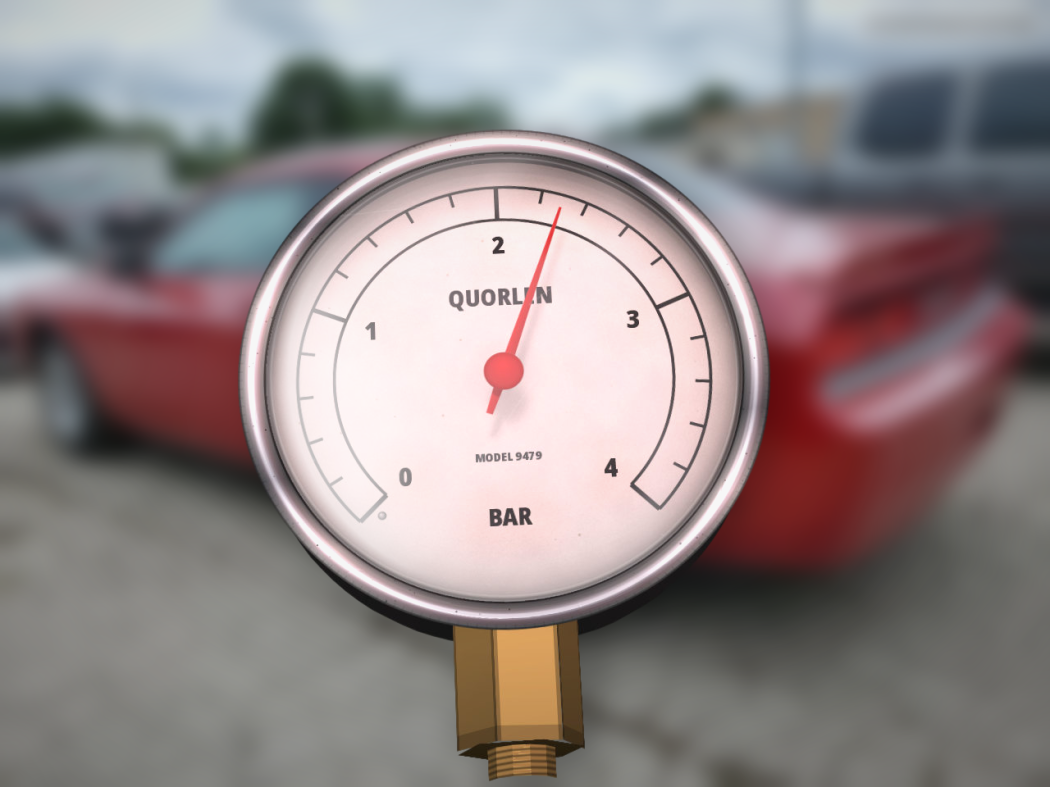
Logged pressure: 2.3 bar
